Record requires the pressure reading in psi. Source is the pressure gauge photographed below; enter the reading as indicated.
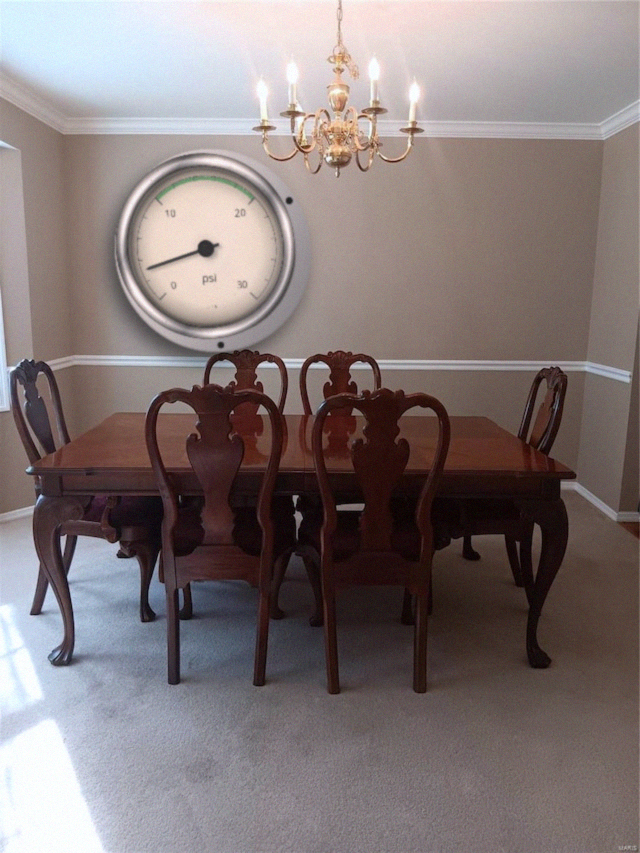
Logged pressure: 3 psi
